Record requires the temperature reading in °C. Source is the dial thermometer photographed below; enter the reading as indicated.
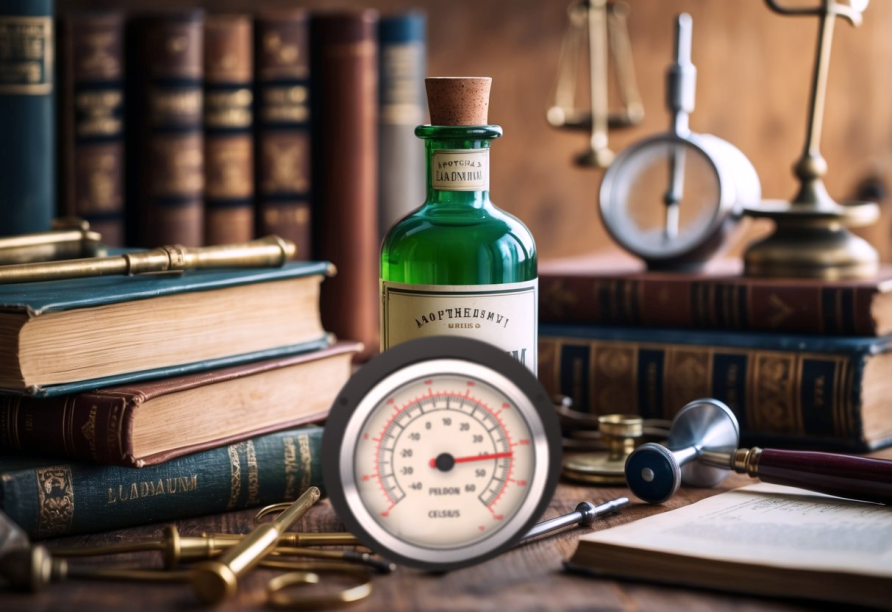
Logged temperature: 40 °C
